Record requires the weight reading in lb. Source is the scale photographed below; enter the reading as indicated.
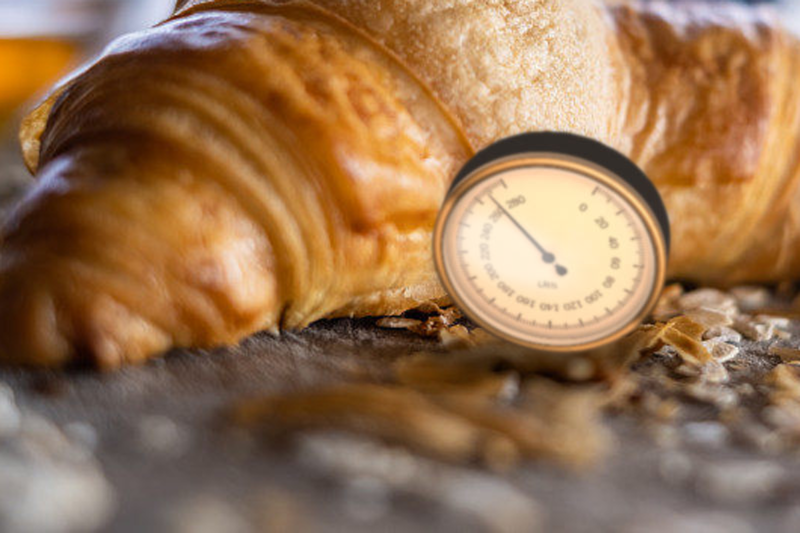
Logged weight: 270 lb
